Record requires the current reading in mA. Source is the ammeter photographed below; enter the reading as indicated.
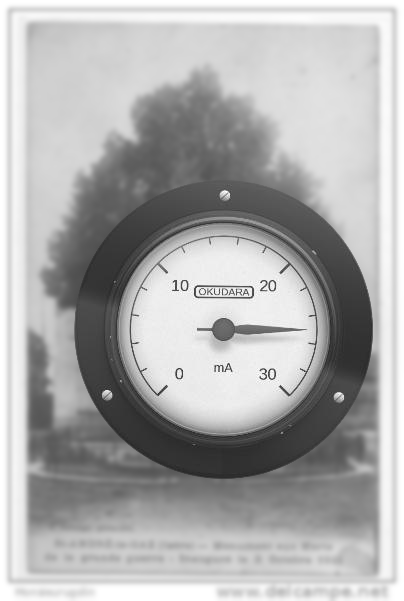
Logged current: 25 mA
